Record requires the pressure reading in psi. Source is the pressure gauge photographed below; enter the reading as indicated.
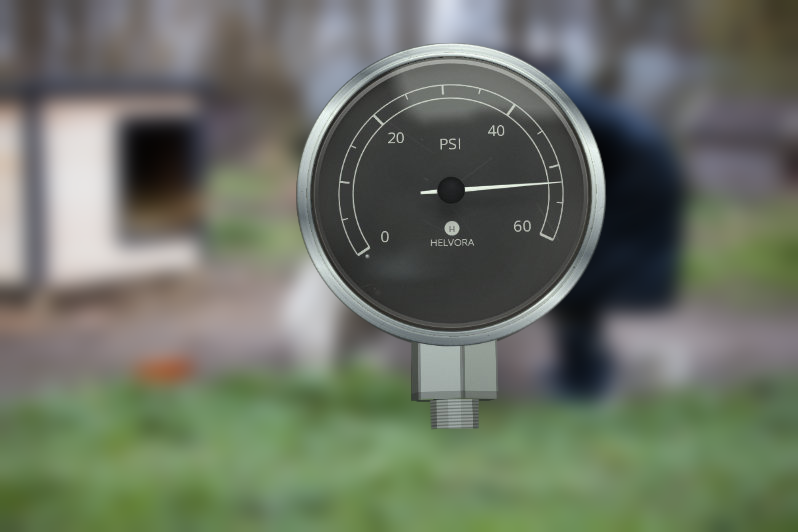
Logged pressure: 52.5 psi
